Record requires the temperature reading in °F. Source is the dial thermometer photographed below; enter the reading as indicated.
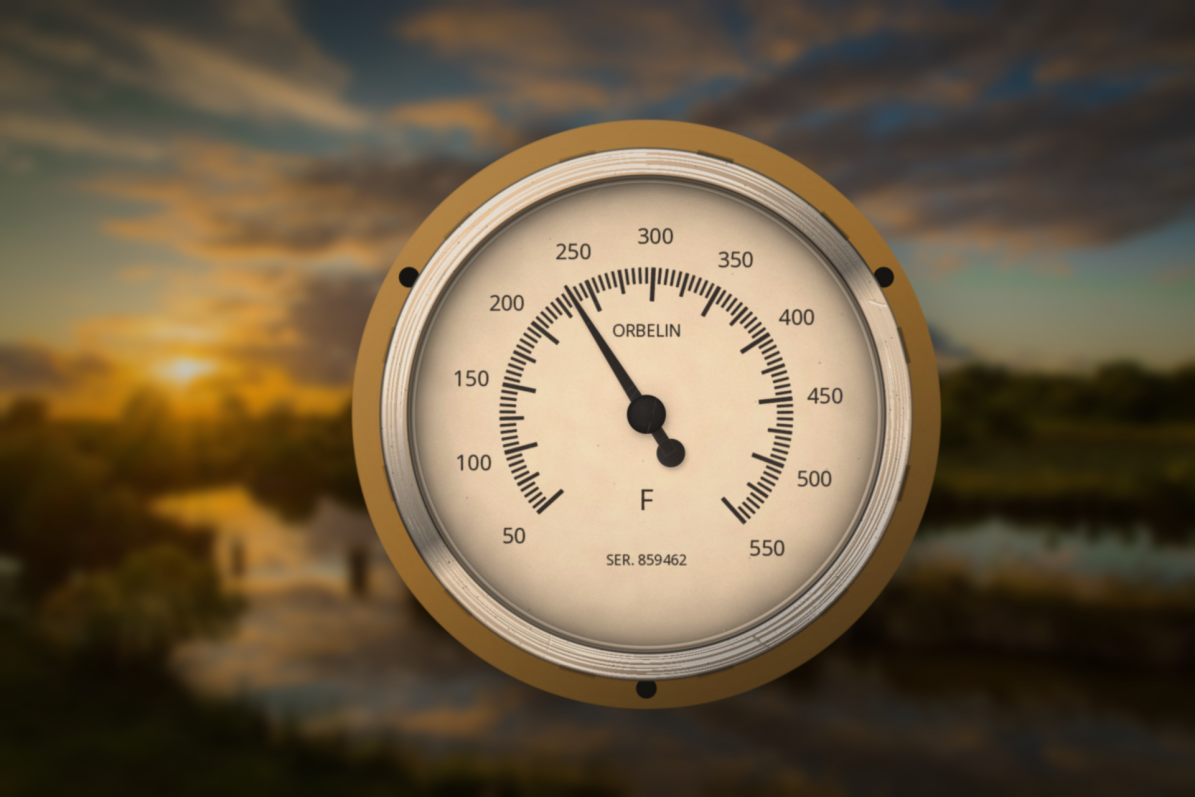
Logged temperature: 235 °F
